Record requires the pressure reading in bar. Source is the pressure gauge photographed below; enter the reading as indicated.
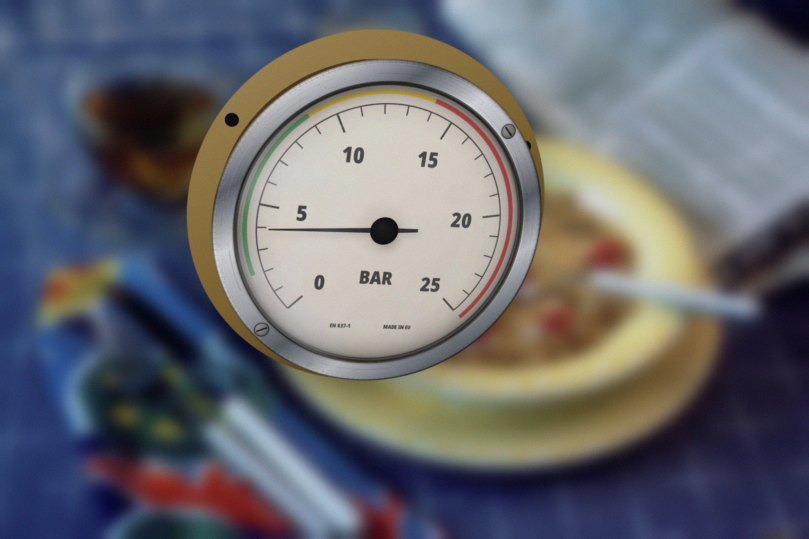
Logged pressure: 4 bar
